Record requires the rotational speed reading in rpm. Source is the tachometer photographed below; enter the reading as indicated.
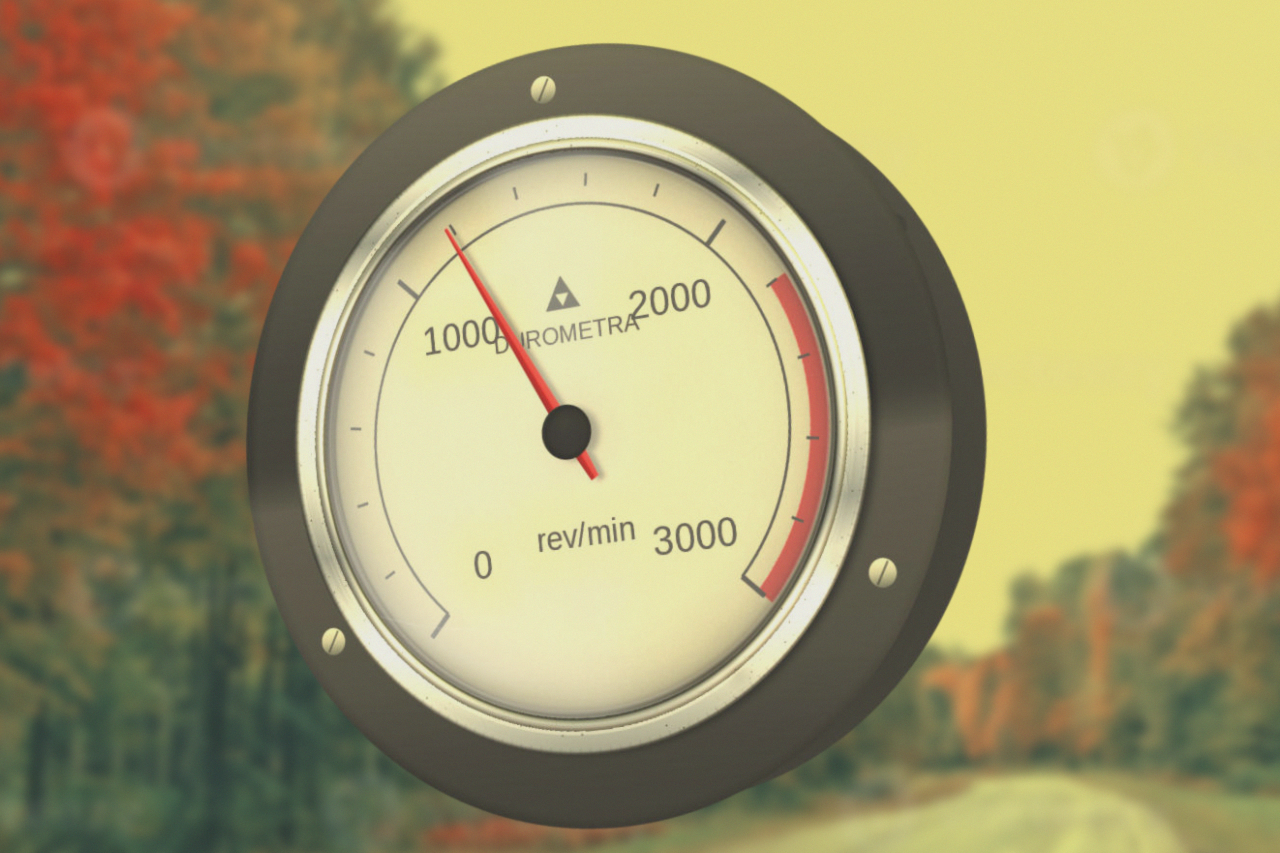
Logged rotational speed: 1200 rpm
